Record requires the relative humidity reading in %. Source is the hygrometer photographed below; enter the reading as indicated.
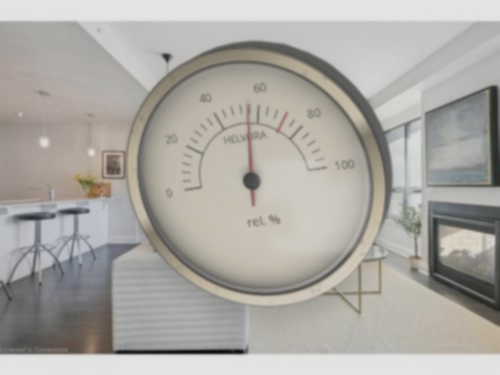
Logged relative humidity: 56 %
